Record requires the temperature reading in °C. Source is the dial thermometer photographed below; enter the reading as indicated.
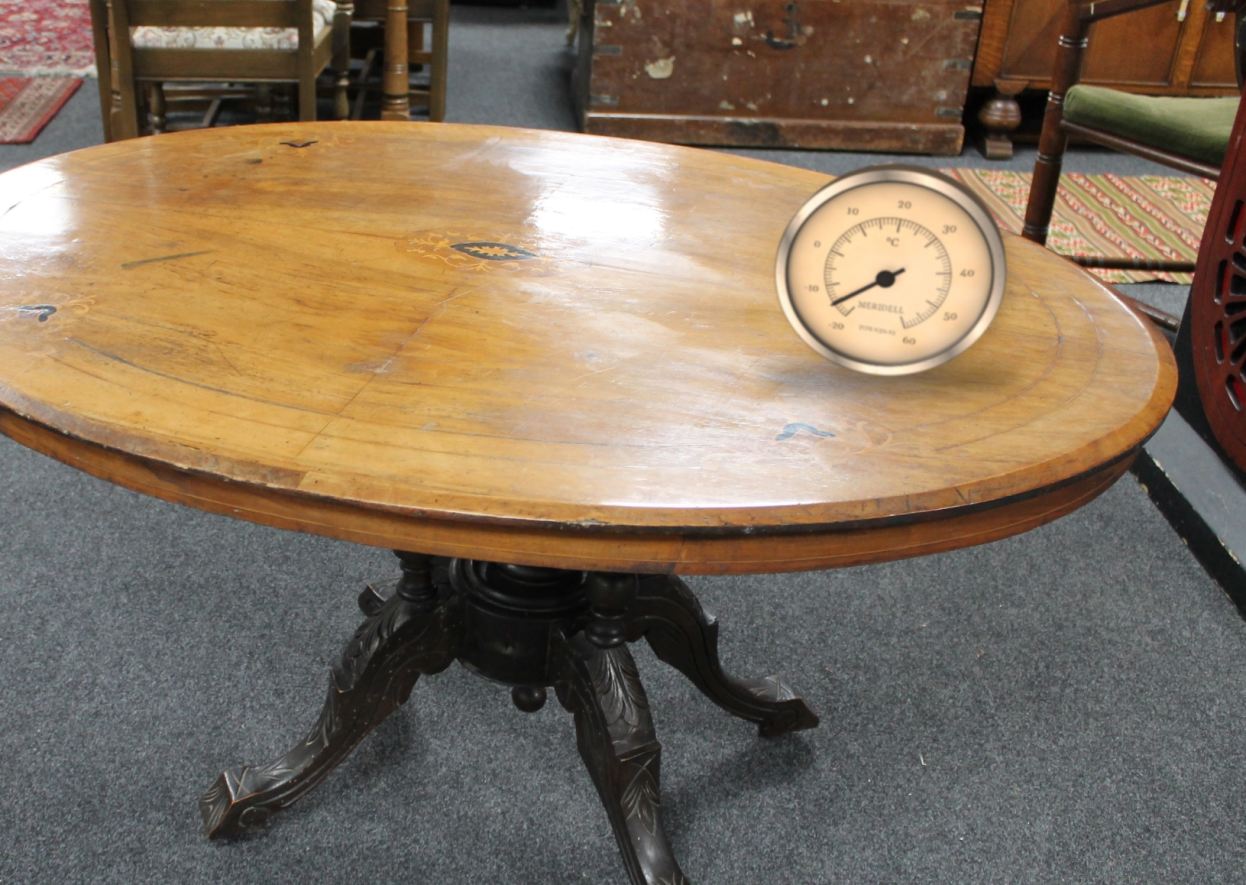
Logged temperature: -15 °C
